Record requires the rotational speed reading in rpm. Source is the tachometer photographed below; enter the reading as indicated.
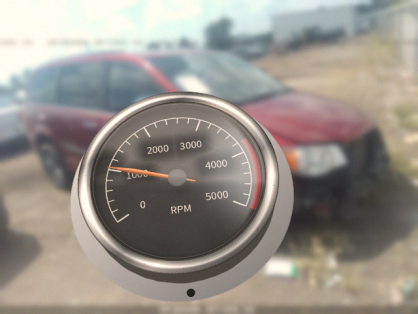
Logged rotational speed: 1000 rpm
